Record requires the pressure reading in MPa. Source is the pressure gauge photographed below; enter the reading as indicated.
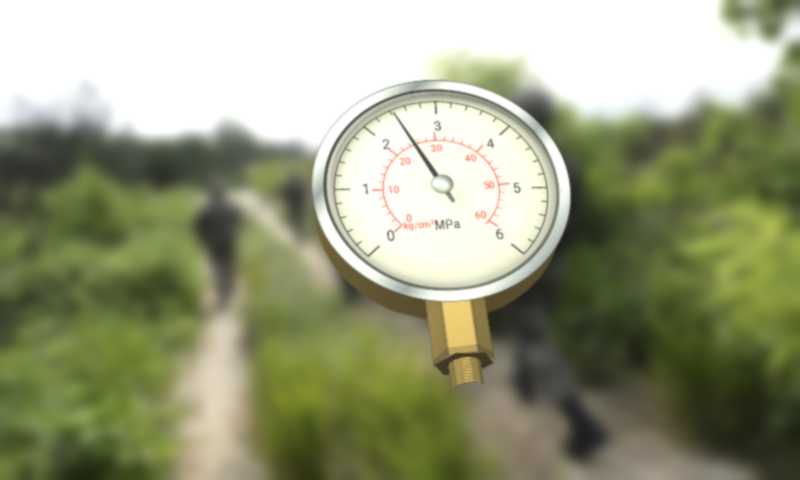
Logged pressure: 2.4 MPa
